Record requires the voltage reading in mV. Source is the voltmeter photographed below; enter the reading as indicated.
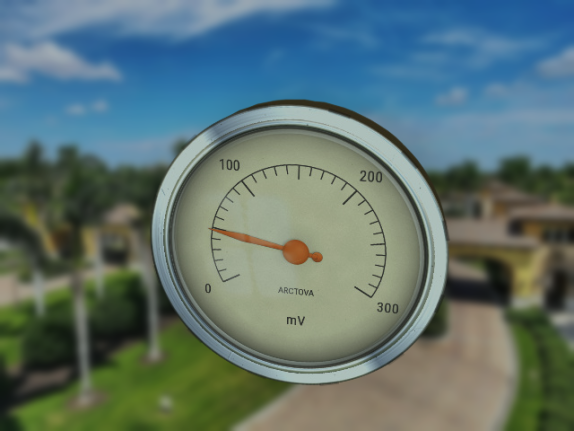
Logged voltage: 50 mV
